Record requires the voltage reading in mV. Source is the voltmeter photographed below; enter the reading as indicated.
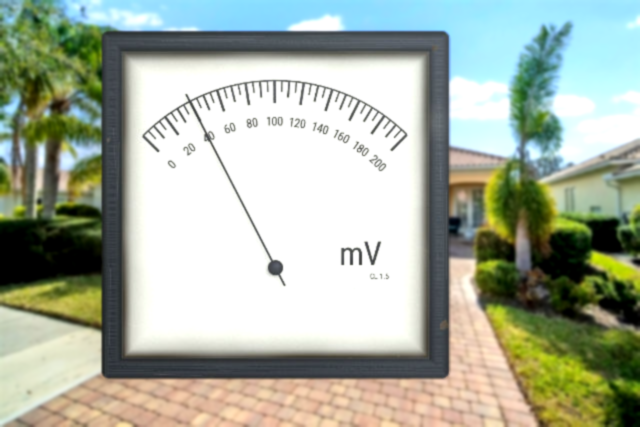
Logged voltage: 40 mV
